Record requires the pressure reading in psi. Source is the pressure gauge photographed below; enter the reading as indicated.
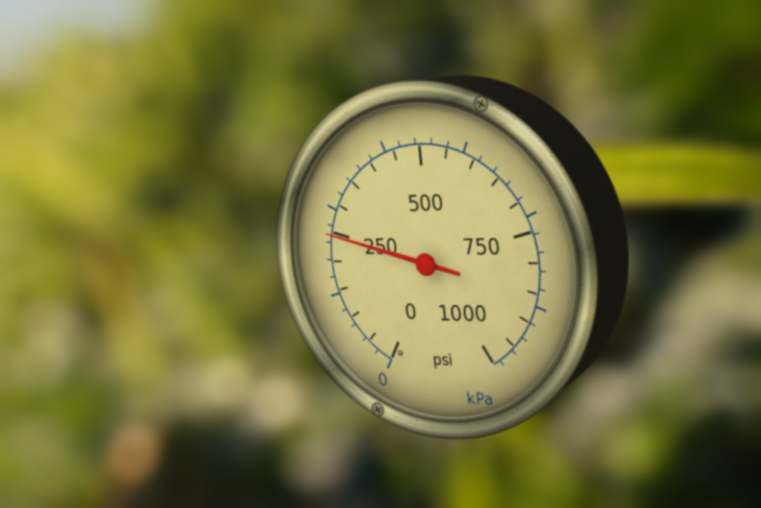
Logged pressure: 250 psi
